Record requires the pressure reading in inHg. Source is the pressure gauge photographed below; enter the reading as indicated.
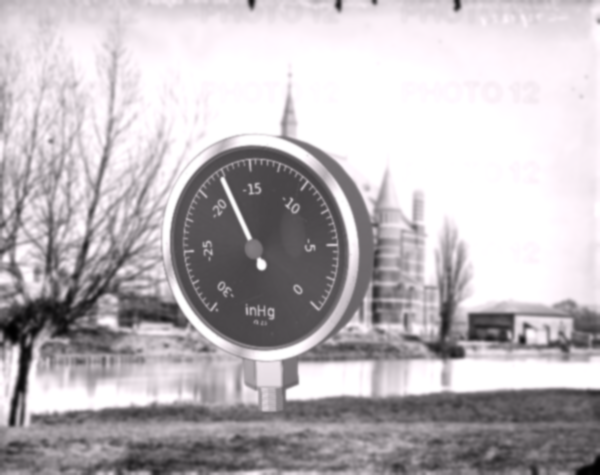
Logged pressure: -17.5 inHg
